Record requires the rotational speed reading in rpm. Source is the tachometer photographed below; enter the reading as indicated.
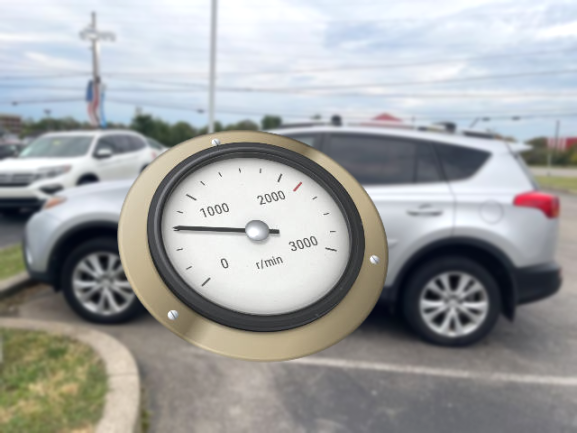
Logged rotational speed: 600 rpm
